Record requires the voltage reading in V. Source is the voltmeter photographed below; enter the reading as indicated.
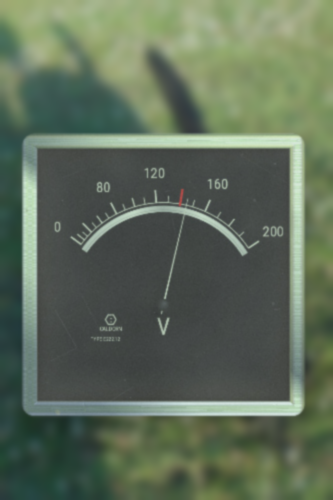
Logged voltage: 145 V
